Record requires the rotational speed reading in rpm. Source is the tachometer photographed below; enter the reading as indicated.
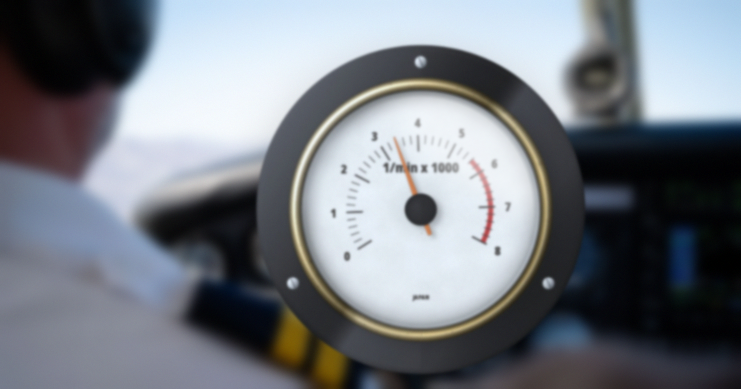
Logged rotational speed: 3400 rpm
